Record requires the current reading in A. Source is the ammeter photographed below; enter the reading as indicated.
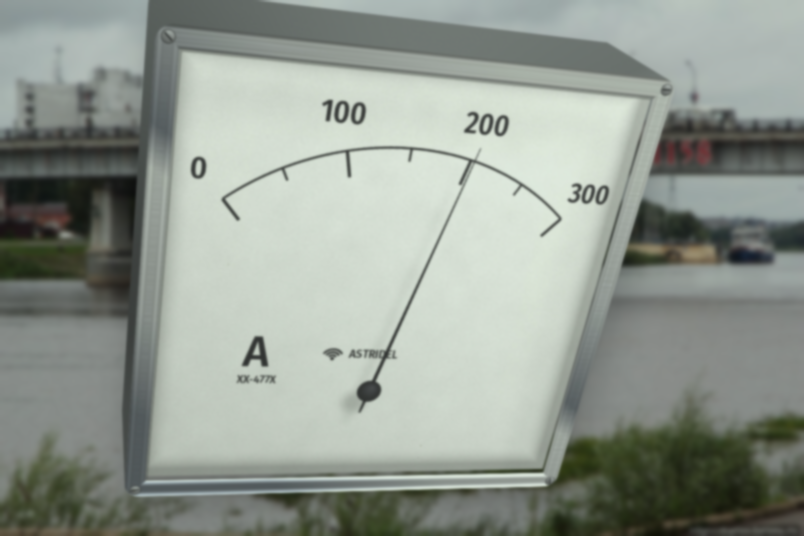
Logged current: 200 A
